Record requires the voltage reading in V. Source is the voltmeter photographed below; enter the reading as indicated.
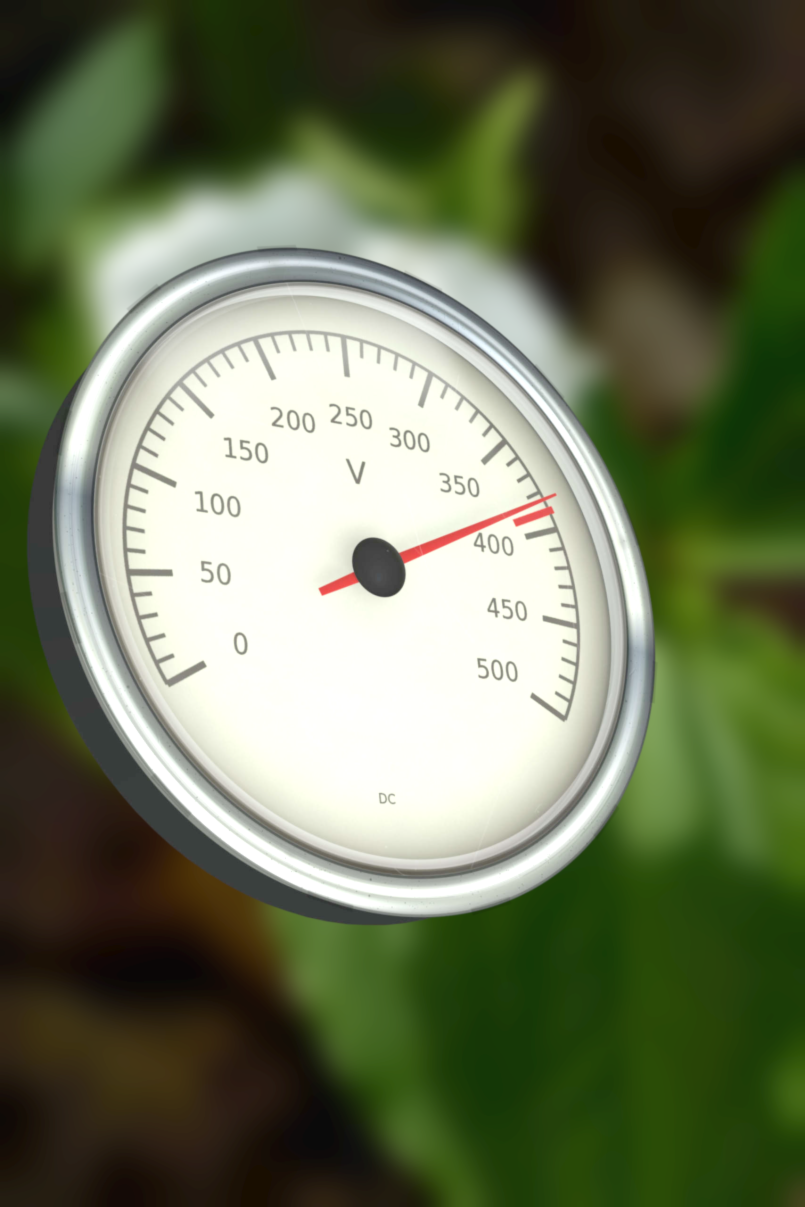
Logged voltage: 385 V
